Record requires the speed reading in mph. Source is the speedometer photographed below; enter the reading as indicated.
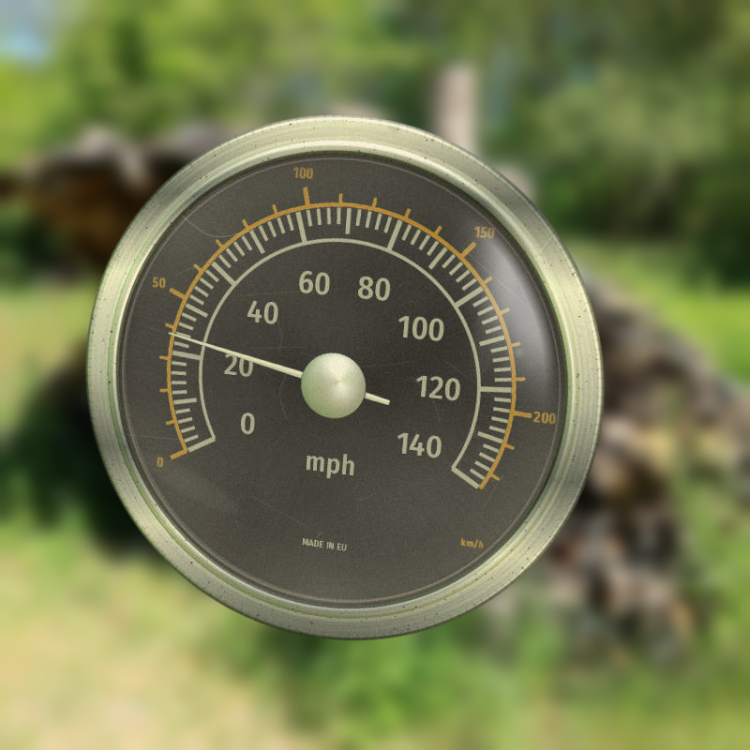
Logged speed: 24 mph
